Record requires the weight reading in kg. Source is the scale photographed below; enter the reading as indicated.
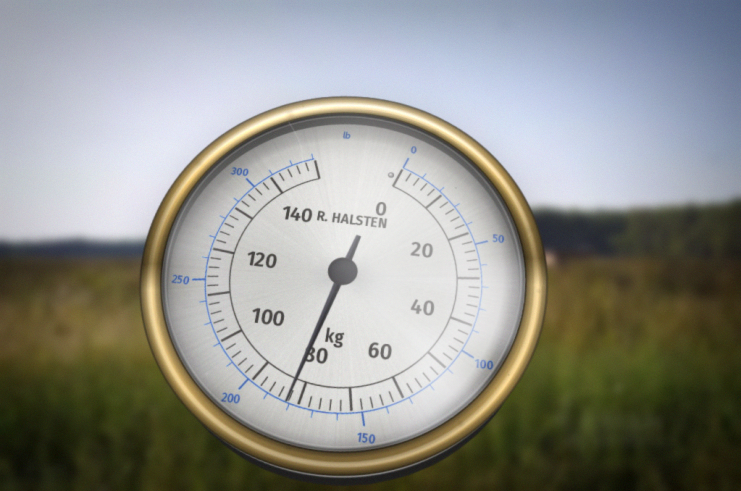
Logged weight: 82 kg
